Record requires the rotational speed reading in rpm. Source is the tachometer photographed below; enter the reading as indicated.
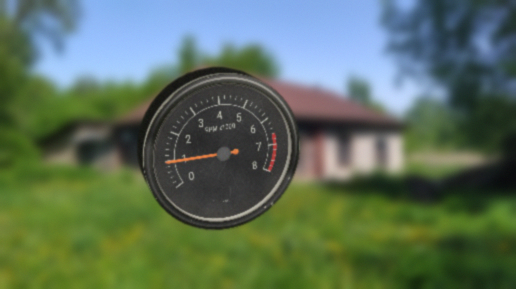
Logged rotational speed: 1000 rpm
